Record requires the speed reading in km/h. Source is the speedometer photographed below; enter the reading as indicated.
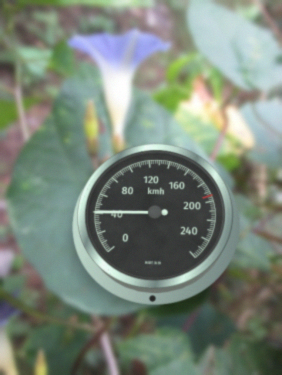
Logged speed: 40 km/h
